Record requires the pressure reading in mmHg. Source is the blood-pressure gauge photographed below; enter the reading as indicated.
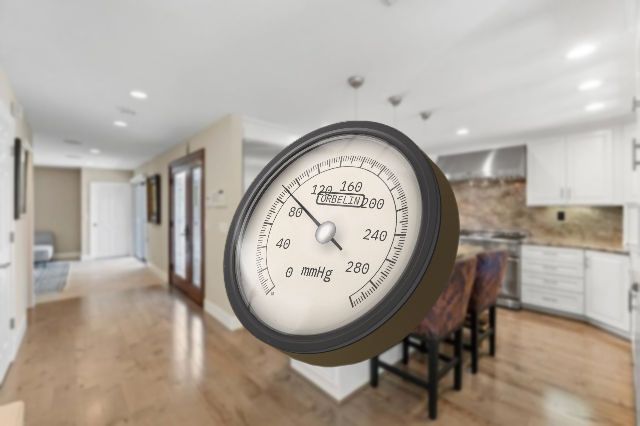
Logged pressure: 90 mmHg
